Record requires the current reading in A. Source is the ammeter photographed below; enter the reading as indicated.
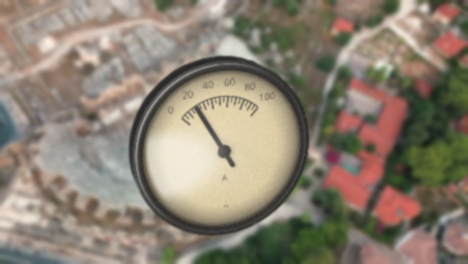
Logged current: 20 A
